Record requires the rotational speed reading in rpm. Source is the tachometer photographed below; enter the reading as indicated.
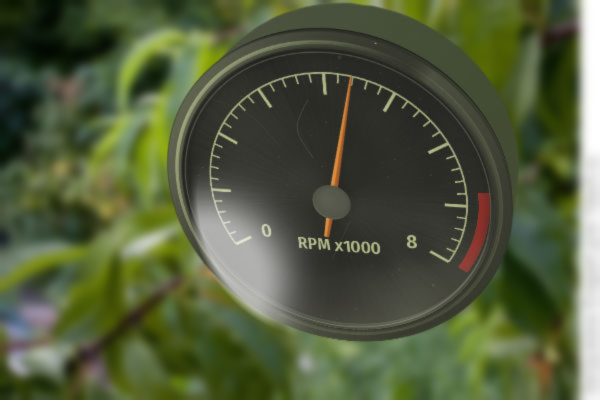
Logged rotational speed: 4400 rpm
